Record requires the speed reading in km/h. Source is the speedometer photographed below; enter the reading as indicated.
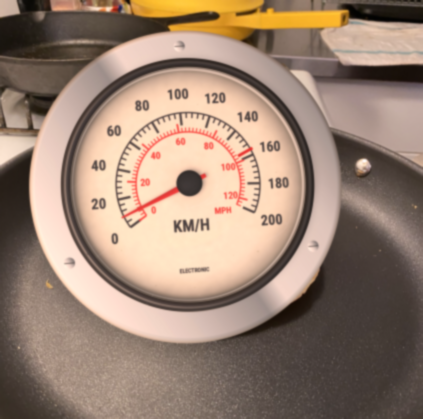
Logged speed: 8 km/h
